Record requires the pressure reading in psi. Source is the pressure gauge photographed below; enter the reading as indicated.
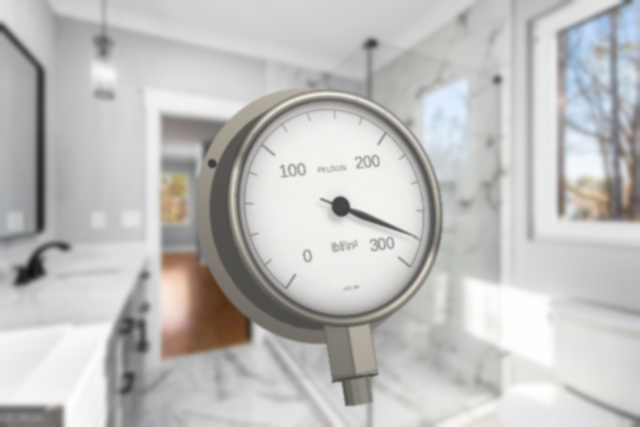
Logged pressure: 280 psi
